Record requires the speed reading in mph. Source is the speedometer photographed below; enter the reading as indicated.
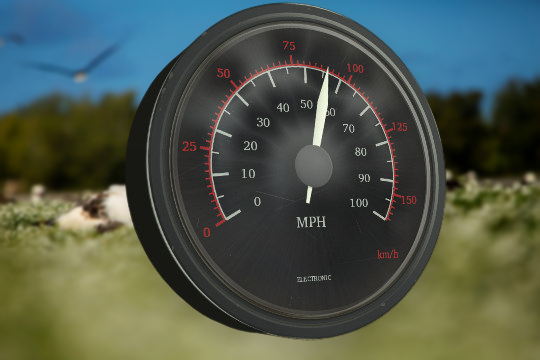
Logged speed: 55 mph
